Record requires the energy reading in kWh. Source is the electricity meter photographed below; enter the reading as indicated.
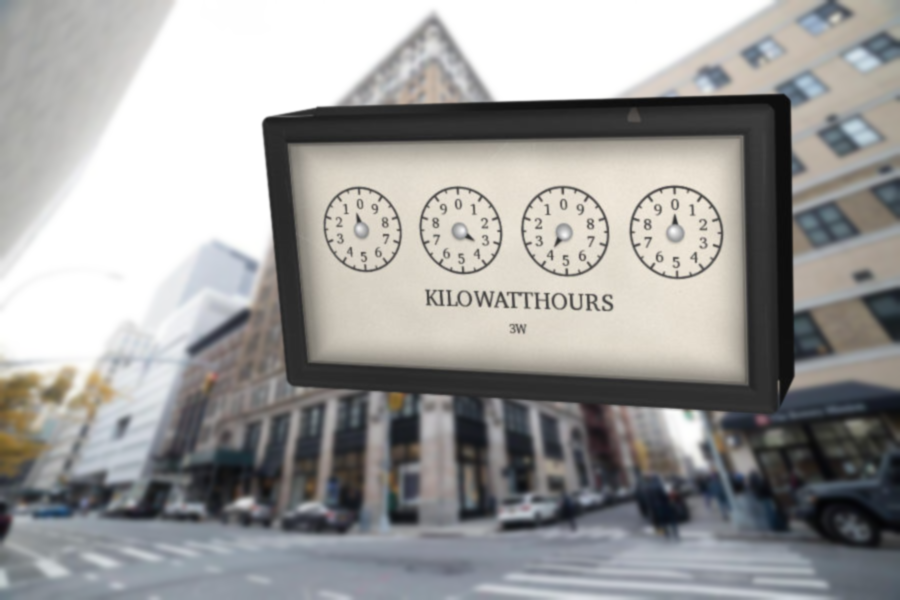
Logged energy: 340 kWh
